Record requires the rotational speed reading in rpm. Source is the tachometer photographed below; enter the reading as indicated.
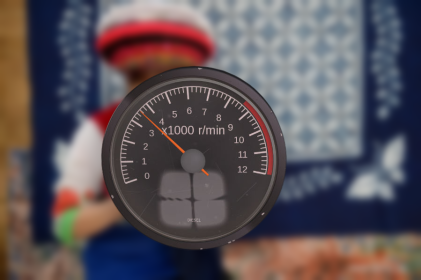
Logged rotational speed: 3600 rpm
